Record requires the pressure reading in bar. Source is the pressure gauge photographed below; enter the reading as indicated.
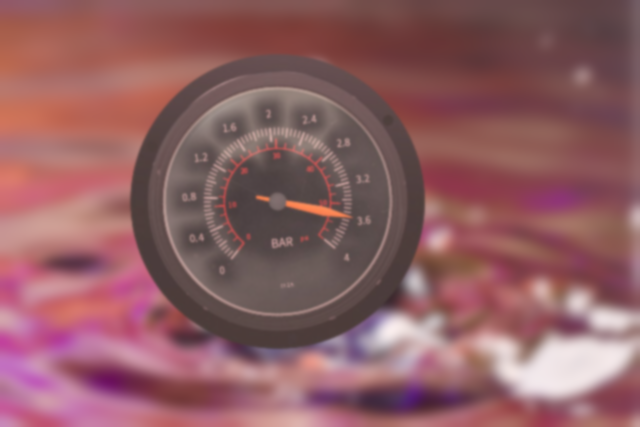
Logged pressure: 3.6 bar
